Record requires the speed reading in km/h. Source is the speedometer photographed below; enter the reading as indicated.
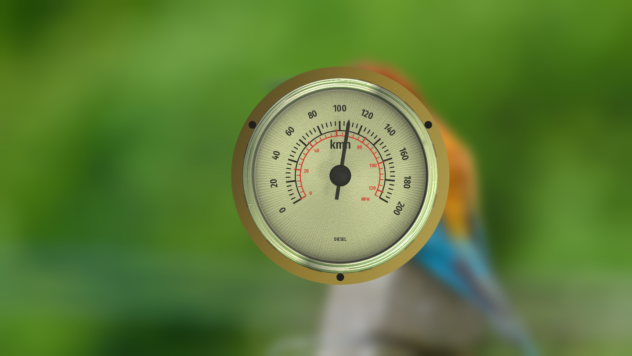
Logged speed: 108 km/h
